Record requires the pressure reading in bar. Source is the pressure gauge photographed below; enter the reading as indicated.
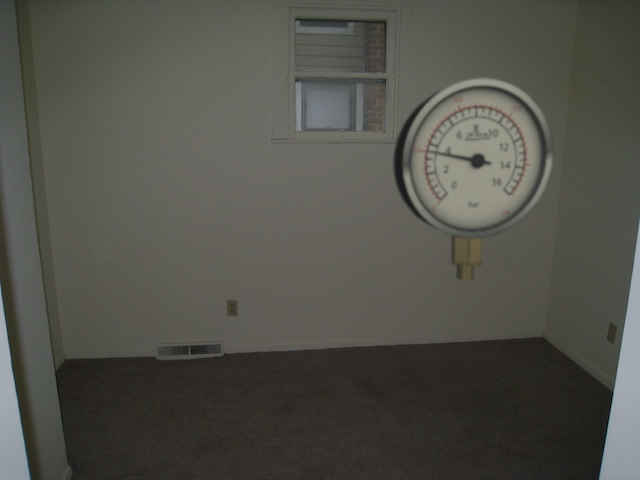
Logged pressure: 3.5 bar
